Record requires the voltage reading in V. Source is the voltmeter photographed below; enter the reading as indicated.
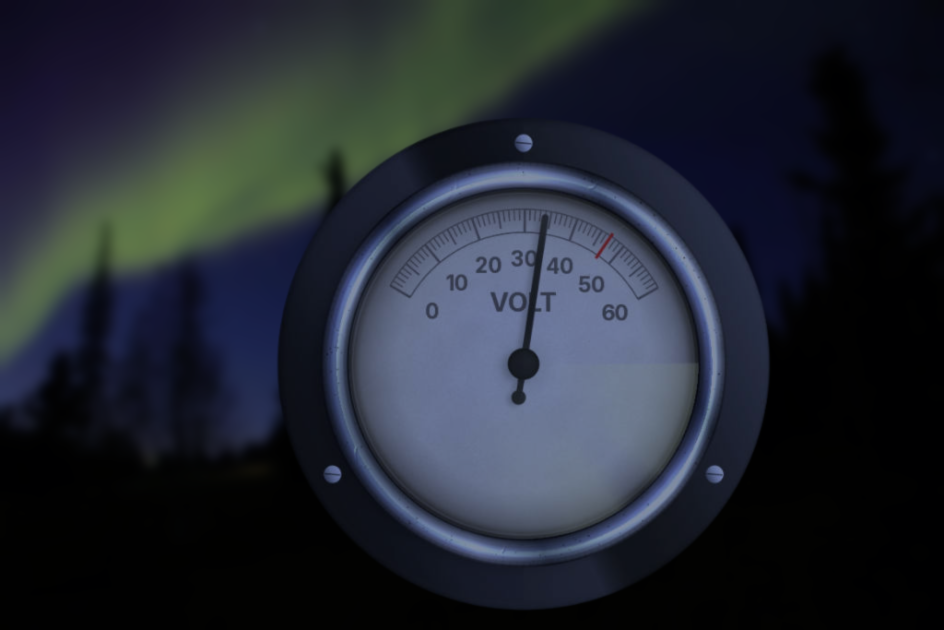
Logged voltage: 34 V
